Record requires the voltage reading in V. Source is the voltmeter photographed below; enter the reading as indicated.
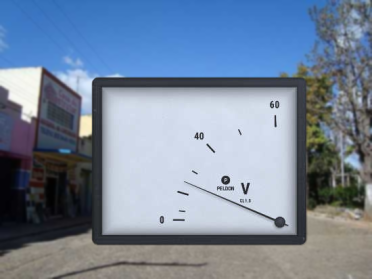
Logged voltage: 25 V
